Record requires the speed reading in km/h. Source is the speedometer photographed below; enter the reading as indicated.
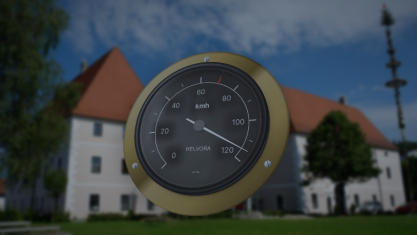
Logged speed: 115 km/h
